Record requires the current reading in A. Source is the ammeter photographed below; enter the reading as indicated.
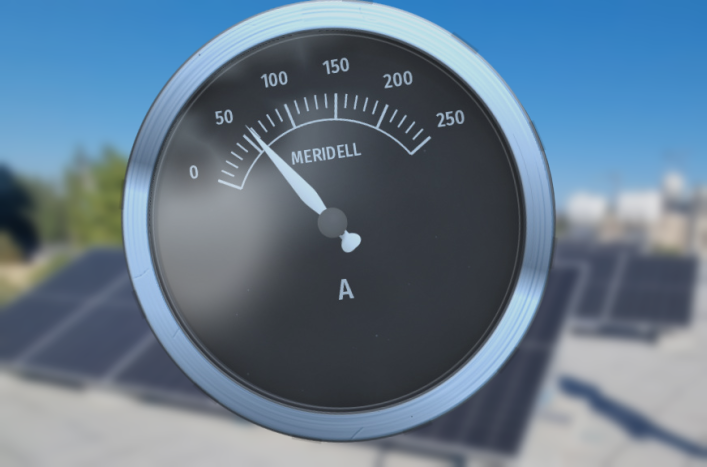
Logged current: 60 A
